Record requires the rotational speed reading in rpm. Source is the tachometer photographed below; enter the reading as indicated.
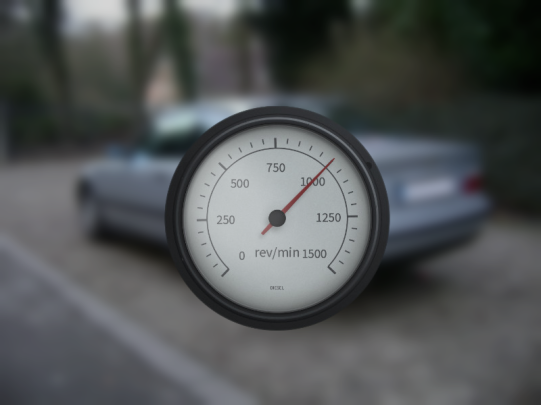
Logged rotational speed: 1000 rpm
